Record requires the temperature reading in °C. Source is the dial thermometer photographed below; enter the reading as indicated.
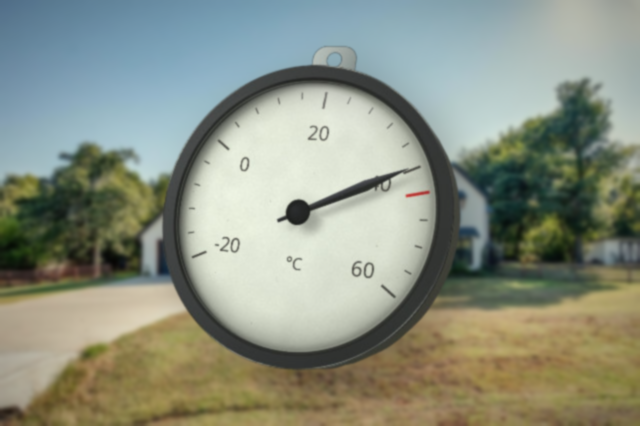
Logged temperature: 40 °C
